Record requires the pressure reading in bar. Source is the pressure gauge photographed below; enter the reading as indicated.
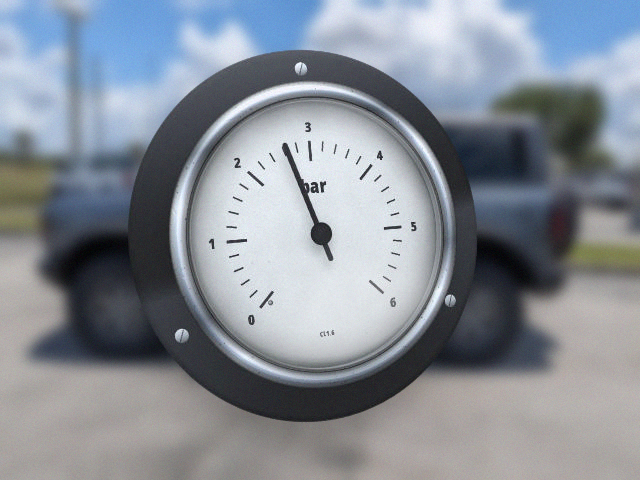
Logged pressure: 2.6 bar
